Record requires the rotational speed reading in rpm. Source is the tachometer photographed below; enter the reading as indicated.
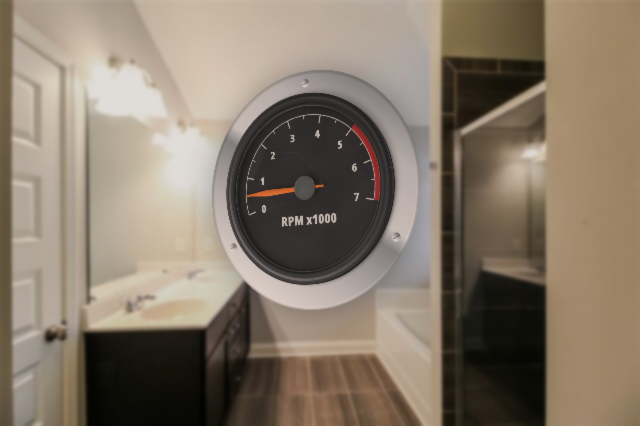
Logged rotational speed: 500 rpm
